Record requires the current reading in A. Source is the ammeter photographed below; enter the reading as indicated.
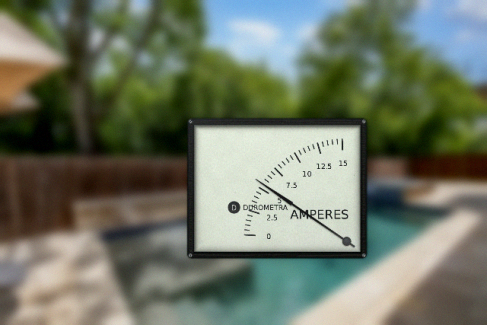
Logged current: 5.5 A
